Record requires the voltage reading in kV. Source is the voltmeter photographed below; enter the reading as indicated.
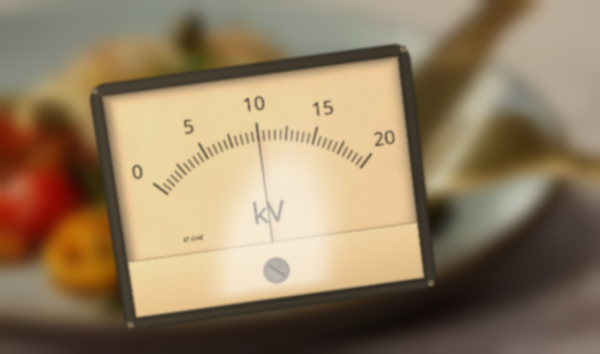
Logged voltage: 10 kV
